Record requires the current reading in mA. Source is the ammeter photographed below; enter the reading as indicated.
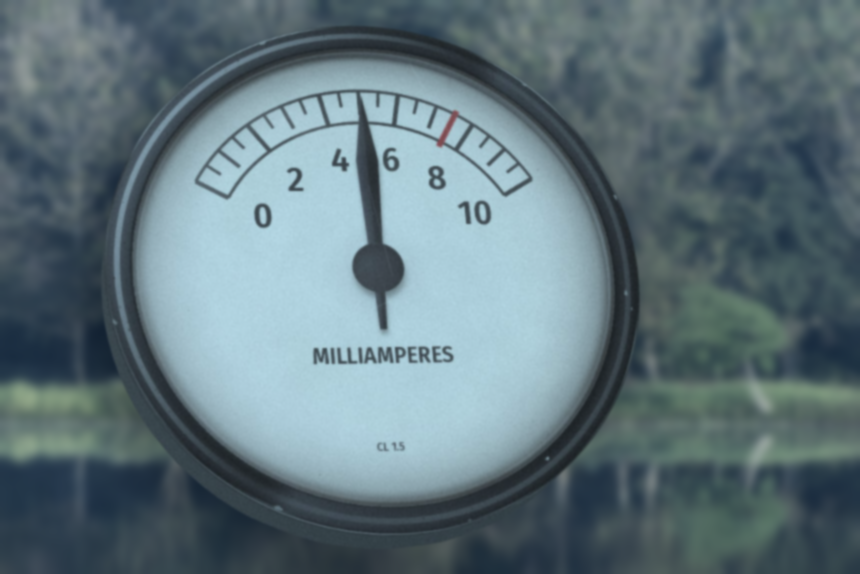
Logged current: 5 mA
